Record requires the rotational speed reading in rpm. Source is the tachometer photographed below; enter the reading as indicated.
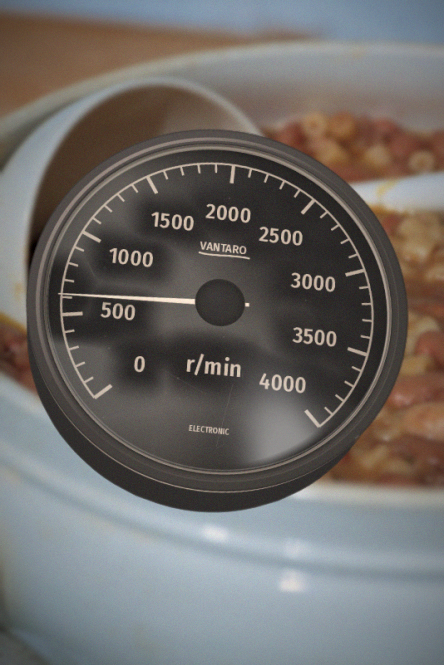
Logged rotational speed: 600 rpm
